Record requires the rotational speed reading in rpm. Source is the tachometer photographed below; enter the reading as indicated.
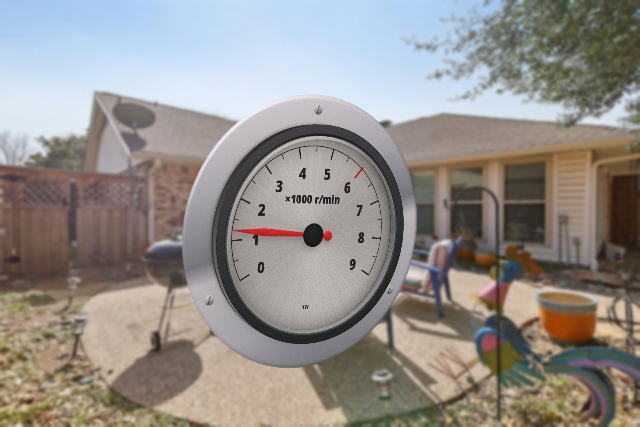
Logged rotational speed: 1250 rpm
